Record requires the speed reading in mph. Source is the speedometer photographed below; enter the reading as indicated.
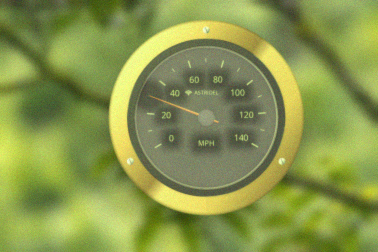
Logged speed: 30 mph
